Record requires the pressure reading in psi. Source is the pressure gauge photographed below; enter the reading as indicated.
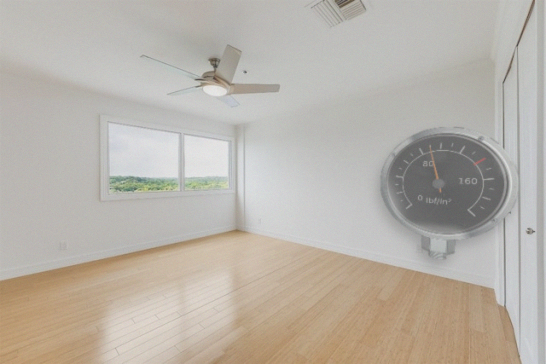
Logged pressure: 90 psi
